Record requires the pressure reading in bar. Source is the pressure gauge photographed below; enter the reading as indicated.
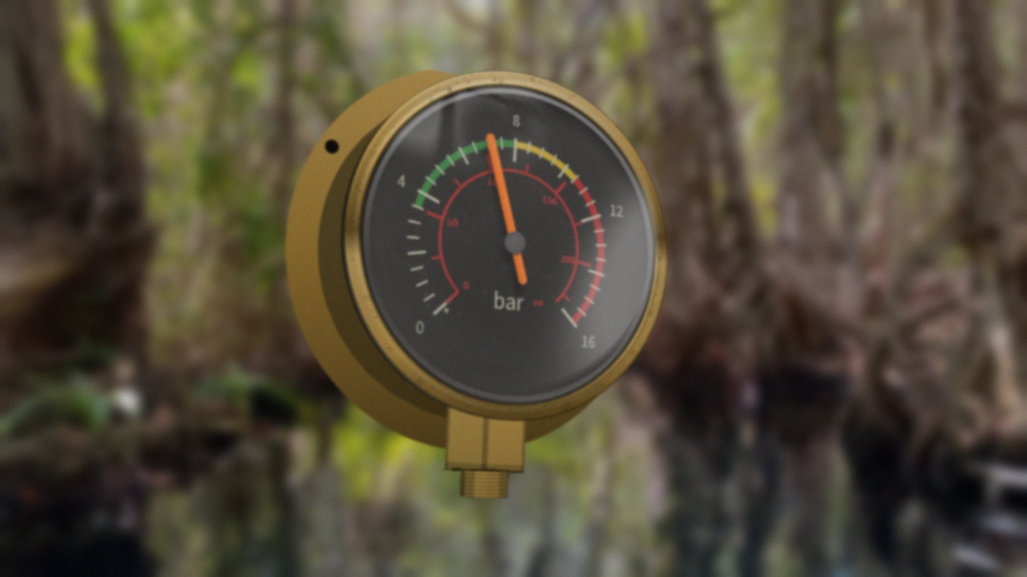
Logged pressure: 7 bar
